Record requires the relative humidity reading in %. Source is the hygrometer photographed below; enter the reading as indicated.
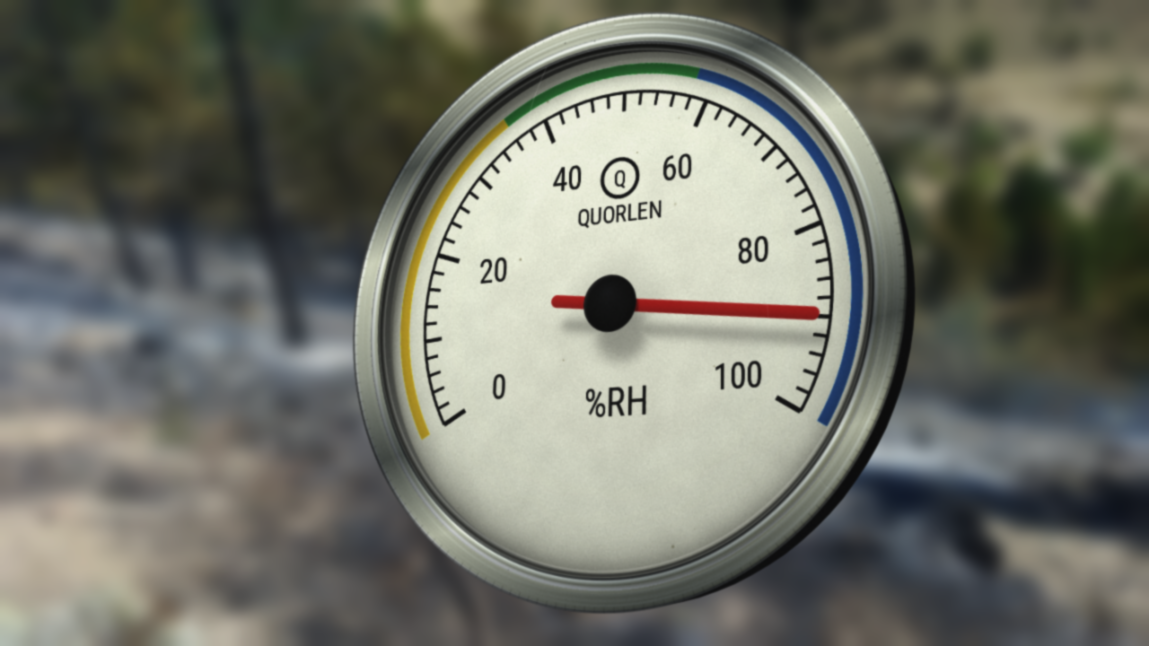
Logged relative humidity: 90 %
